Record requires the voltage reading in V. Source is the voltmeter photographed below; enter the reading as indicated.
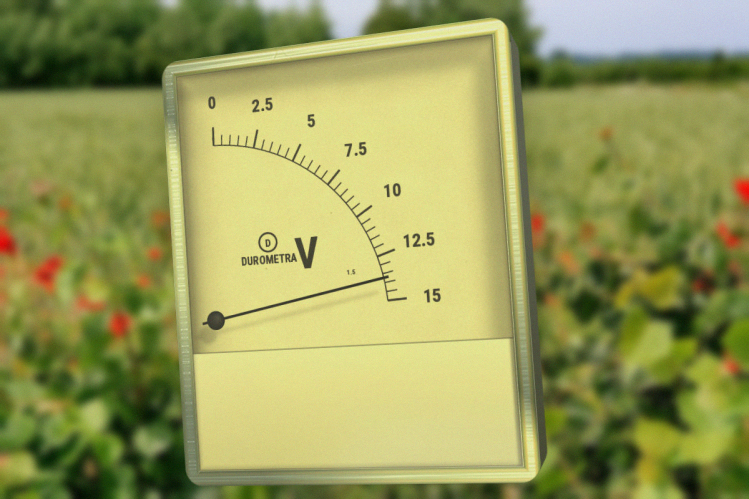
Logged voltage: 13.75 V
